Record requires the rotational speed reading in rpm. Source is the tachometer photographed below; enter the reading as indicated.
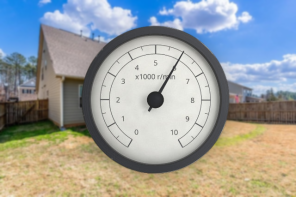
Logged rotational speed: 6000 rpm
